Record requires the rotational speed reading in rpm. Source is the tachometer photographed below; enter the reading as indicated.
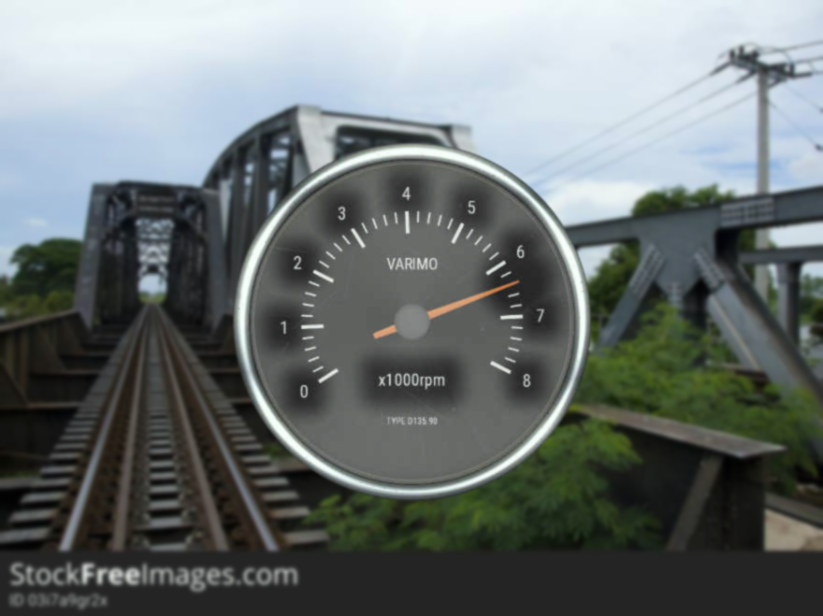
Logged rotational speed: 6400 rpm
